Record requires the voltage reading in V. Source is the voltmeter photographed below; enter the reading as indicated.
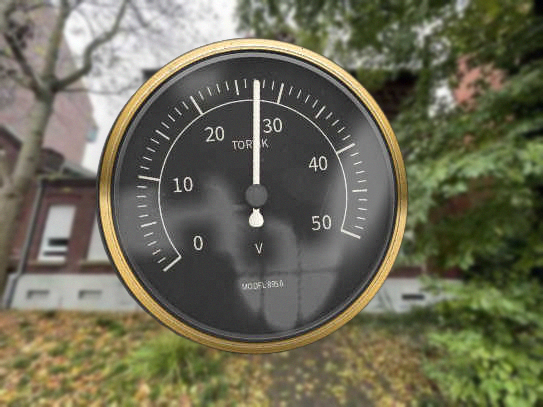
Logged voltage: 27 V
